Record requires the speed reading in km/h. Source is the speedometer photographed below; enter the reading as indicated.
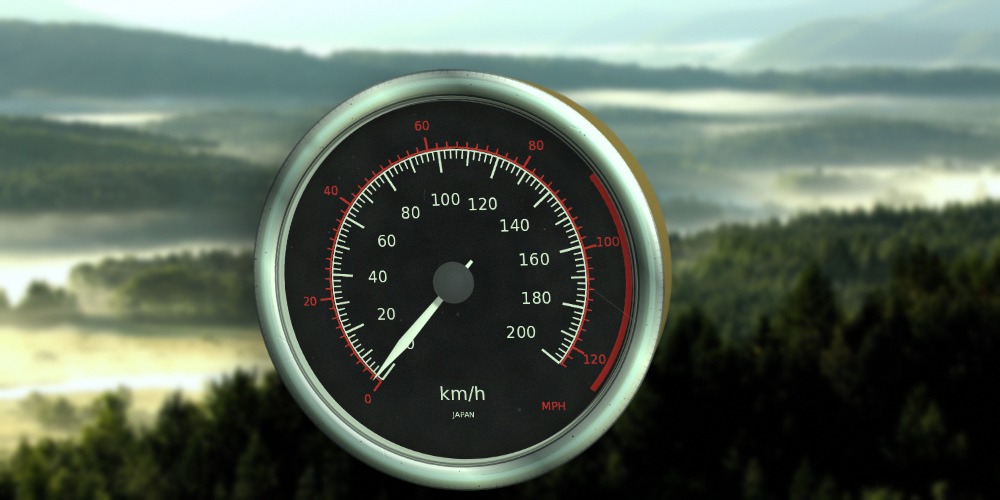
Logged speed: 2 km/h
